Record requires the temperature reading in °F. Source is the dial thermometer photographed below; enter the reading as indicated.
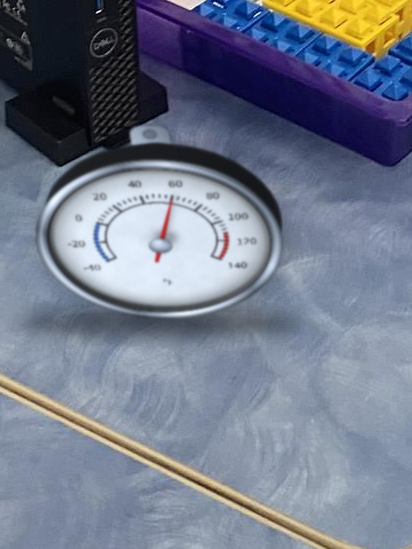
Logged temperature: 60 °F
